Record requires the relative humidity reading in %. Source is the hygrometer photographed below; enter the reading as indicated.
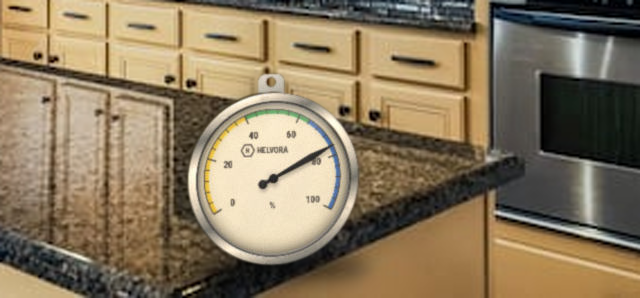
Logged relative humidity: 76 %
